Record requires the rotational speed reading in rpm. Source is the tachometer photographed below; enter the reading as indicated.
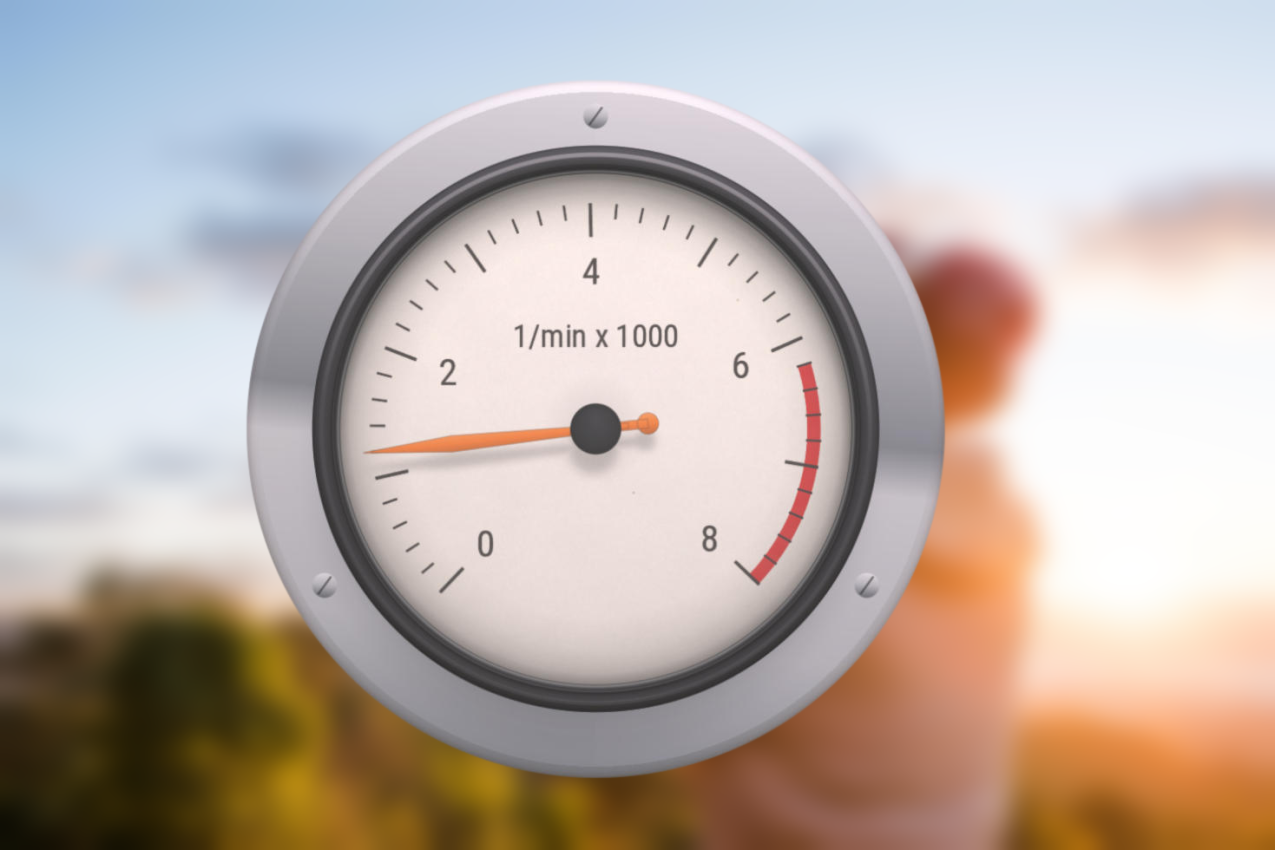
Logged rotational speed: 1200 rpm
